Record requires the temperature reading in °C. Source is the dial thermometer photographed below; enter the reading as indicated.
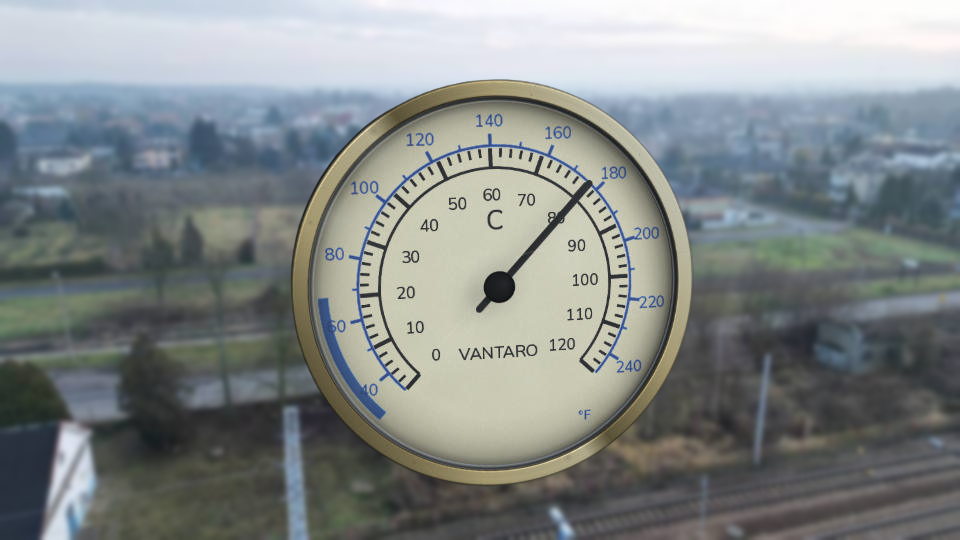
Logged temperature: 80 °C
